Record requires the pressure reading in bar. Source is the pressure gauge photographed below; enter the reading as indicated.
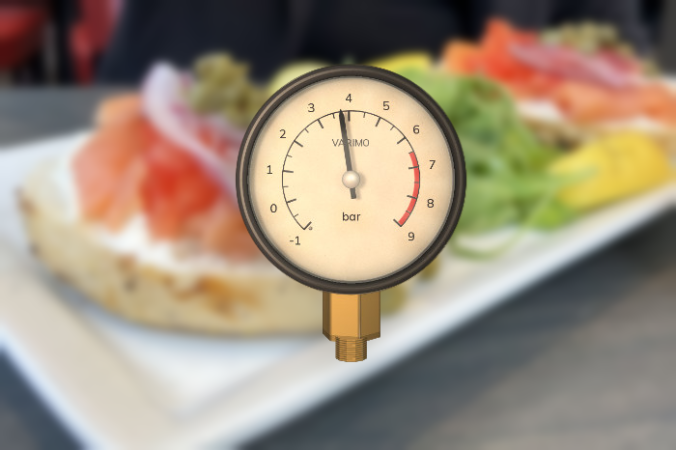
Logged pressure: 3.75 bar
